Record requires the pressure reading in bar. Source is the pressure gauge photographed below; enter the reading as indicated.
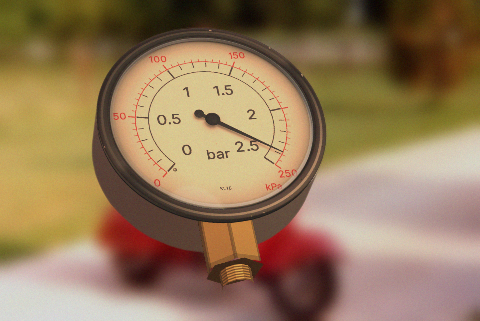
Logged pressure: 2.4 bar
